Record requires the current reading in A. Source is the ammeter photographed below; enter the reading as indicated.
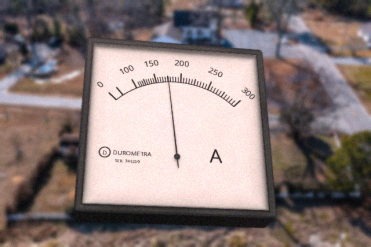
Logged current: 175 A
